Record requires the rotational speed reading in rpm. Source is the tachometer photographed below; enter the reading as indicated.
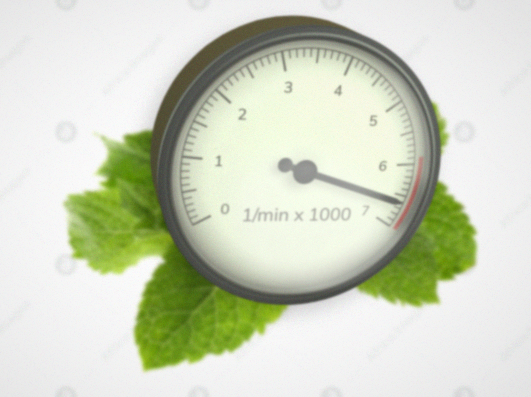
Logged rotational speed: 6600 rpm
